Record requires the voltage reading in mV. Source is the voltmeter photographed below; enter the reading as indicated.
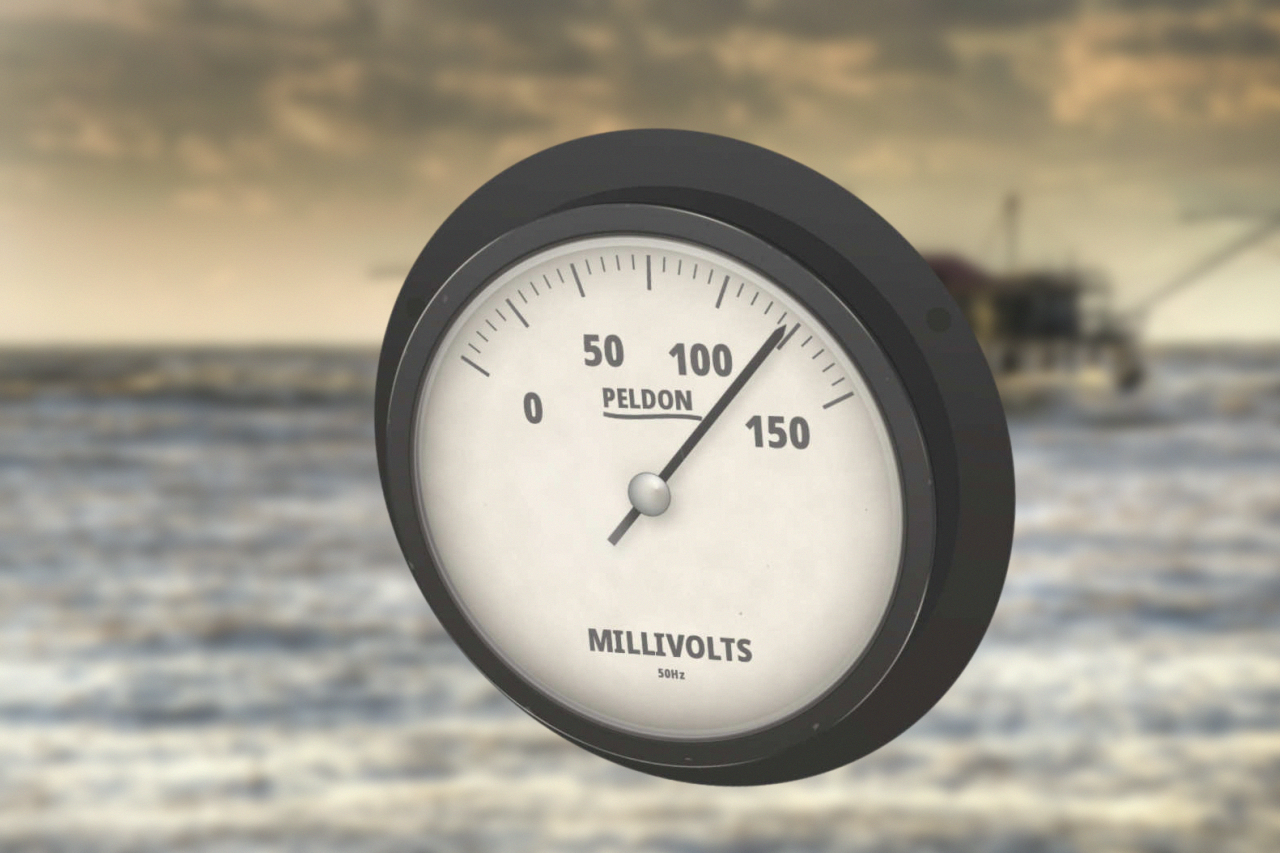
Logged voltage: 122.5 mV
